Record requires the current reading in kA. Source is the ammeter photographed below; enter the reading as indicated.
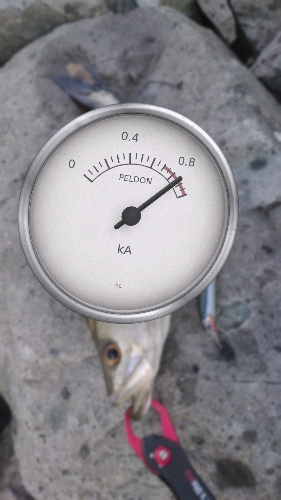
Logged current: 0.85 kA
